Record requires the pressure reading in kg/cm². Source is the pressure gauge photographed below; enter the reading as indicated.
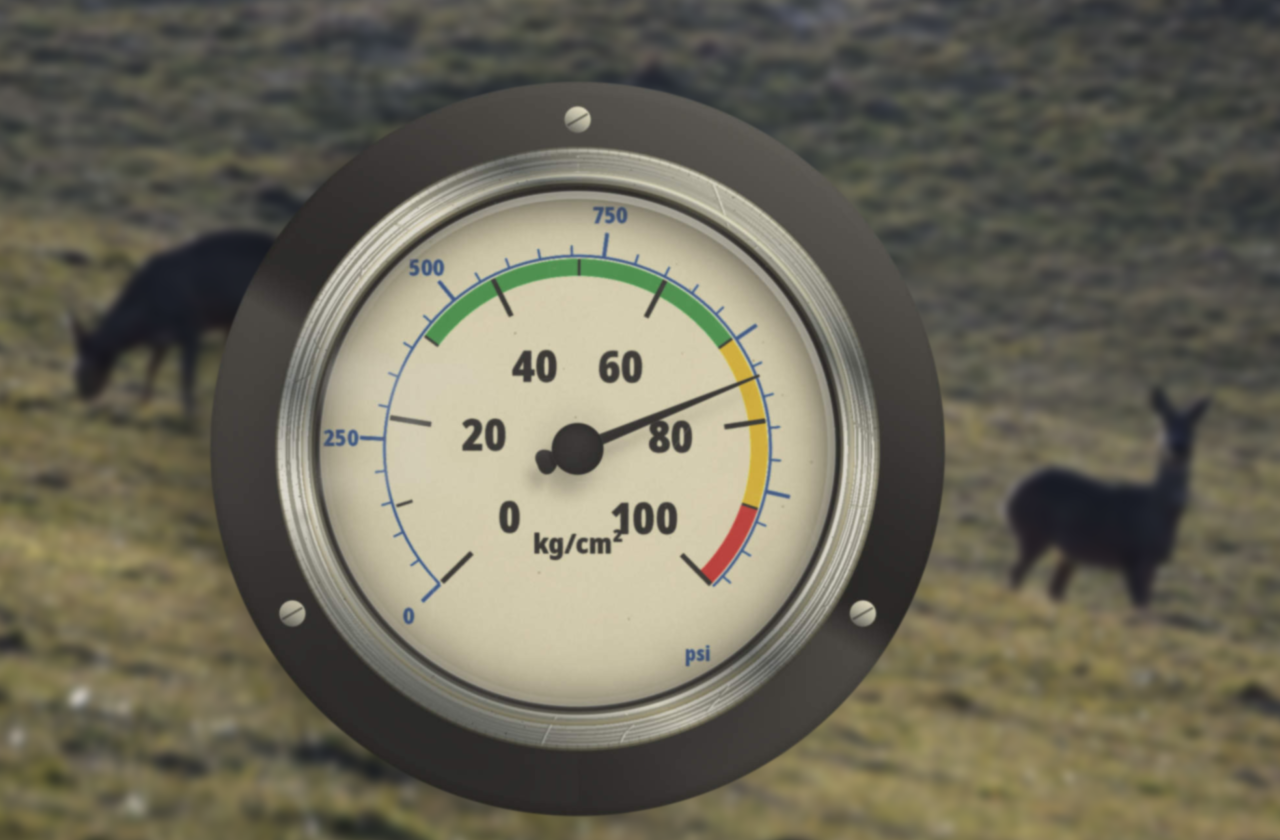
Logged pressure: 75 kg/cm²
